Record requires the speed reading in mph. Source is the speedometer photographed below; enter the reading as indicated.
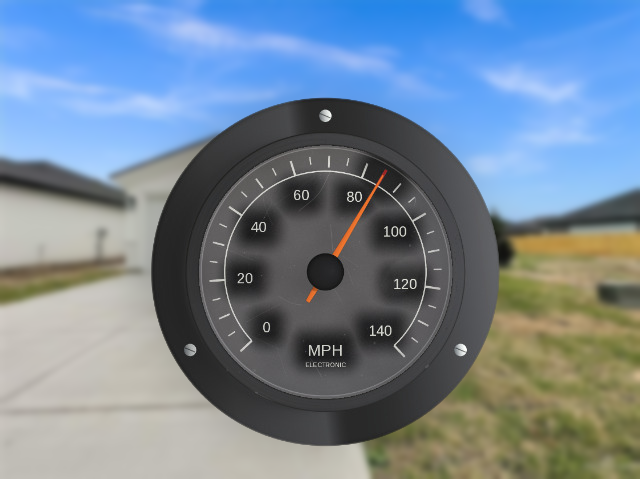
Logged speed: 85 mph
